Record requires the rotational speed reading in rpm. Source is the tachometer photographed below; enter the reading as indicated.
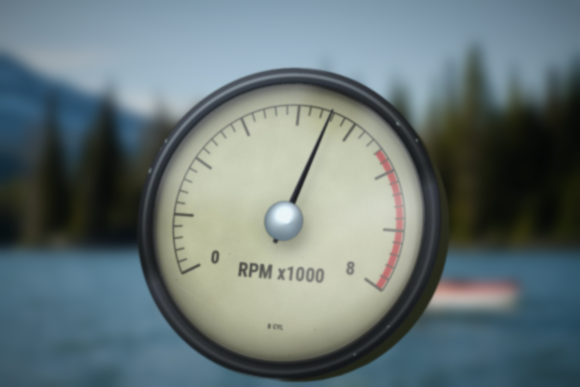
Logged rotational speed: 4600 rpm
